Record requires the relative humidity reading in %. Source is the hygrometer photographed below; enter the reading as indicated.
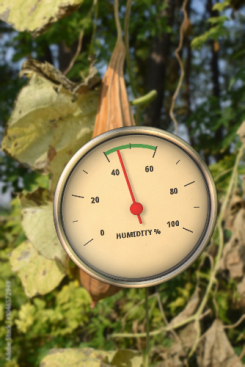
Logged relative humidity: 45 %
